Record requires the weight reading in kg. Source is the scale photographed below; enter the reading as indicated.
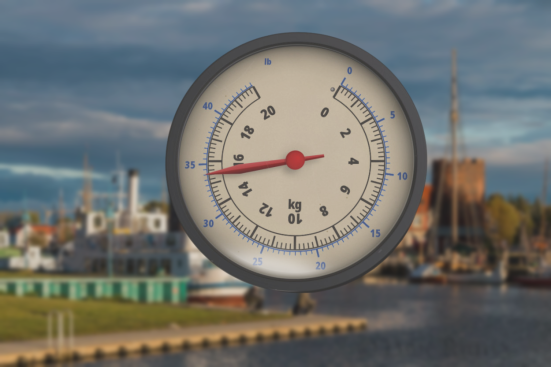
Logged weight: 15.4 kg
